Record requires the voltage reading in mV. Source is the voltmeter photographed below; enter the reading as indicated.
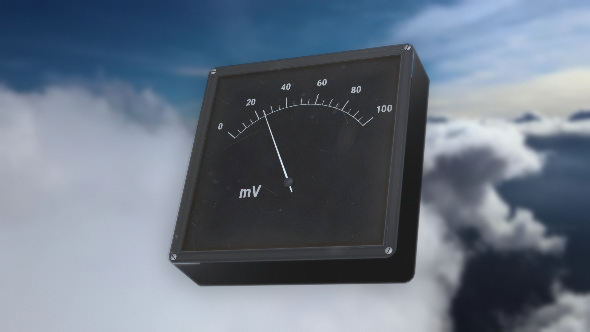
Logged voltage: 25 mV
